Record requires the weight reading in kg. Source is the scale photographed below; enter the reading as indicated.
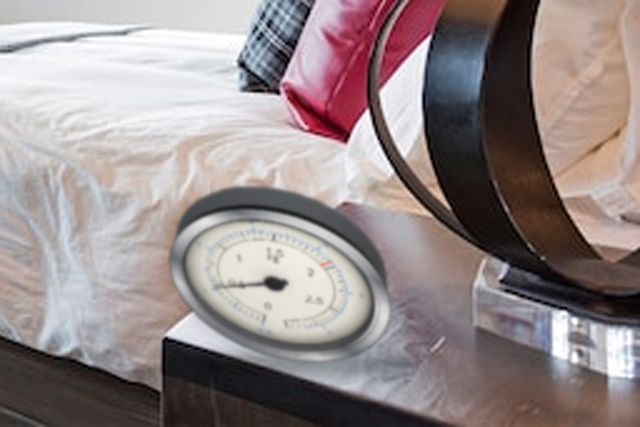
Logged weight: 0.5 kg
